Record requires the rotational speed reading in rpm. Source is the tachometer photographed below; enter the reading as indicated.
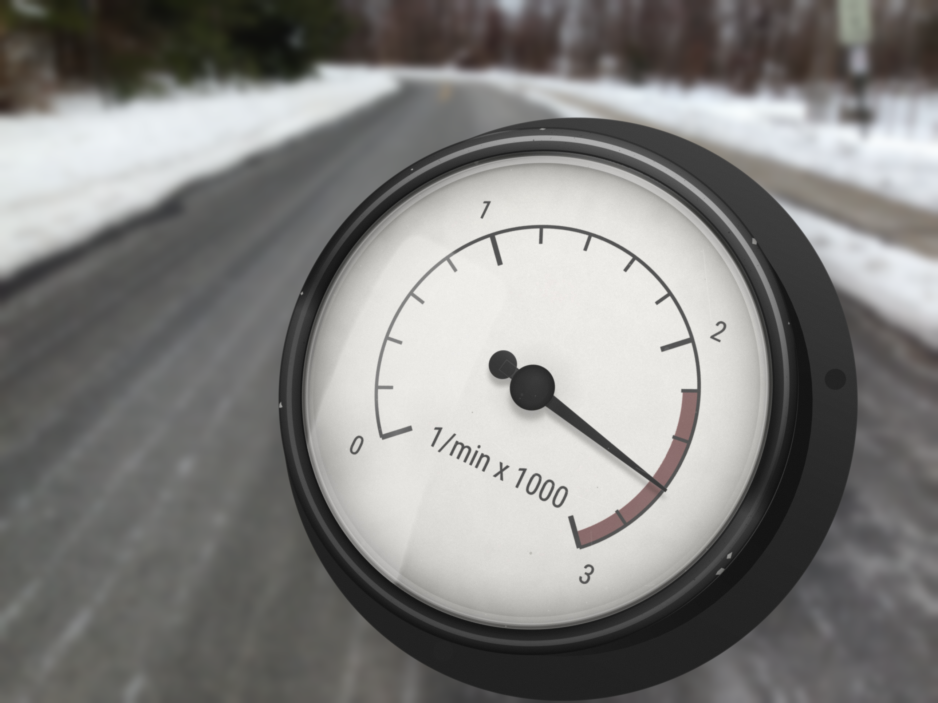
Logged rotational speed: 2600 rpm
